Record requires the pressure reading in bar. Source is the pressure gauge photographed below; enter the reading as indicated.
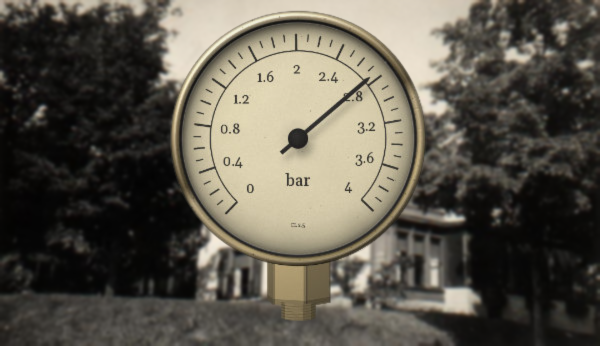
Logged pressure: 2.75 bar
